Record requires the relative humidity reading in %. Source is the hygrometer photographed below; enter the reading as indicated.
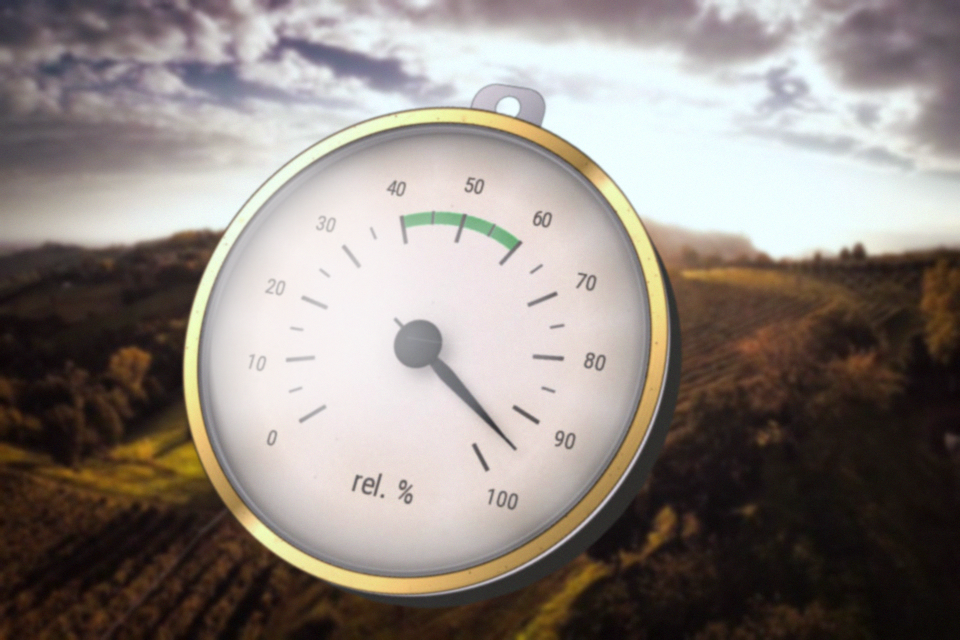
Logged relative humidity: 95 %
